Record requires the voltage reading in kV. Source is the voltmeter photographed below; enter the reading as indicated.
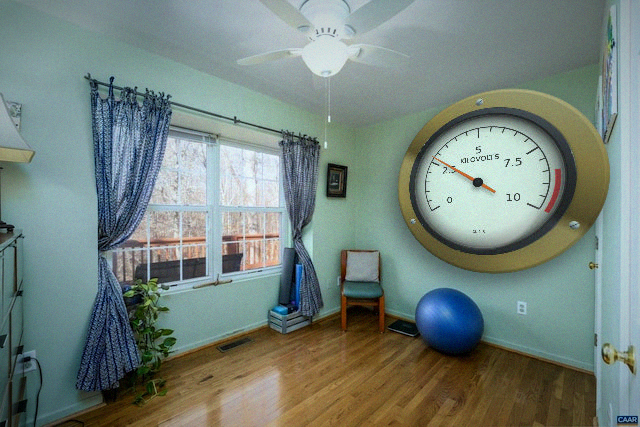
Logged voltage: 2.75 kV
